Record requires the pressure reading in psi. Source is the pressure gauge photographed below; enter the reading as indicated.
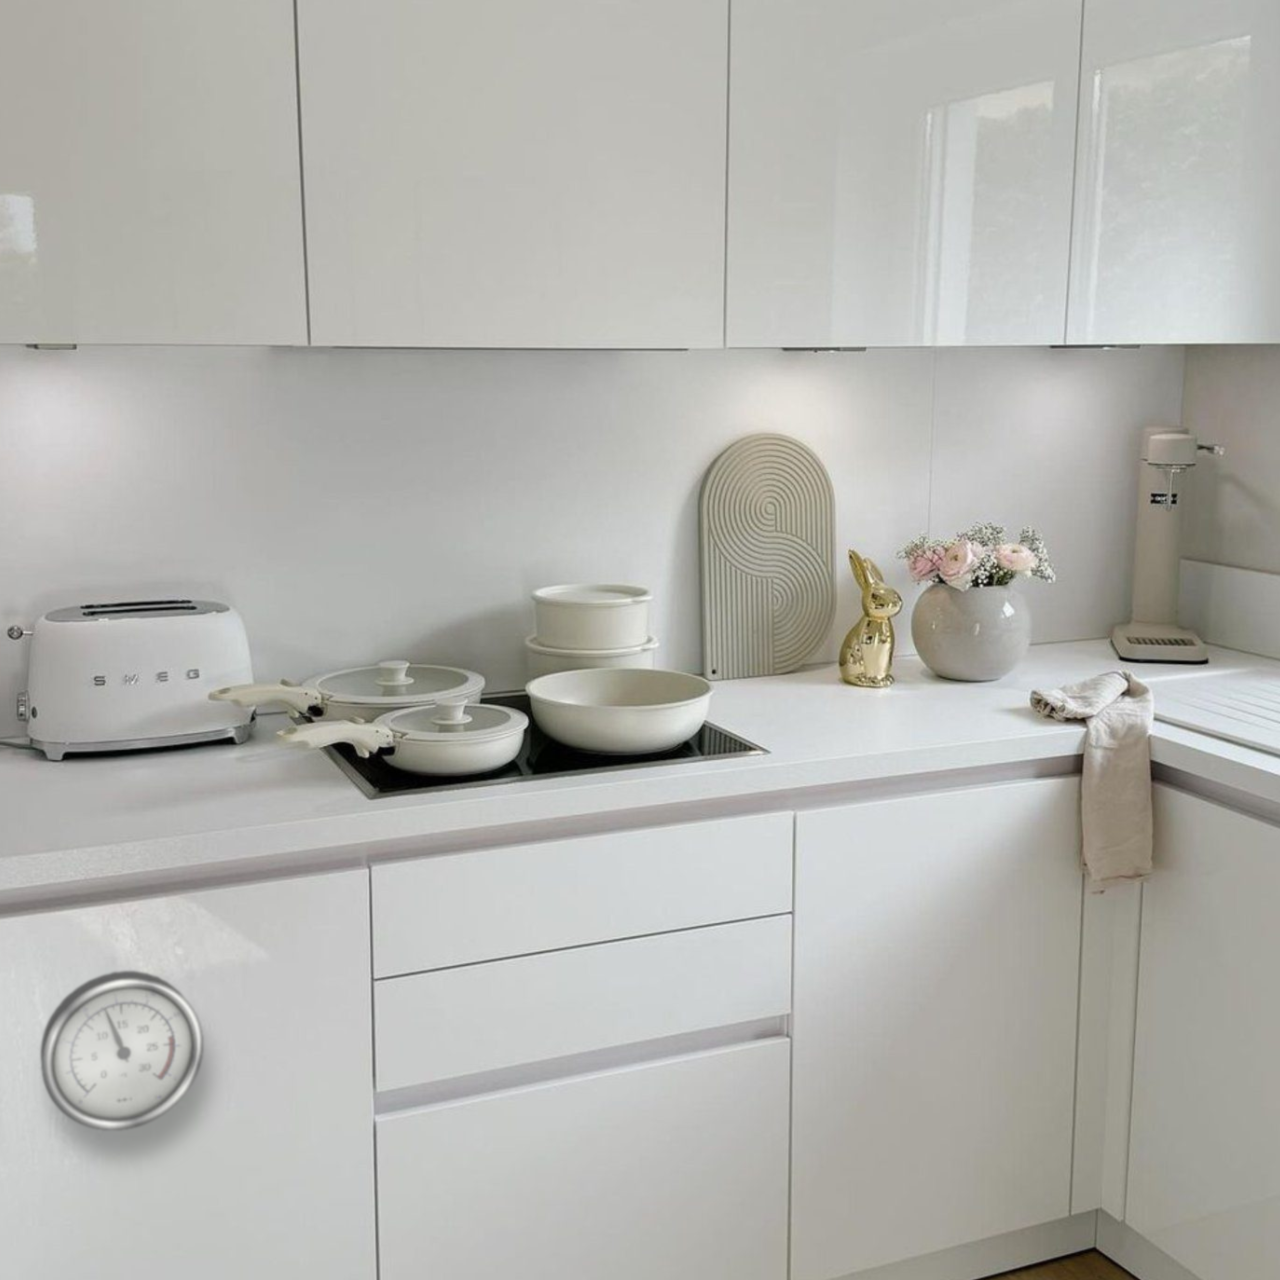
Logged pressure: 13 psi
